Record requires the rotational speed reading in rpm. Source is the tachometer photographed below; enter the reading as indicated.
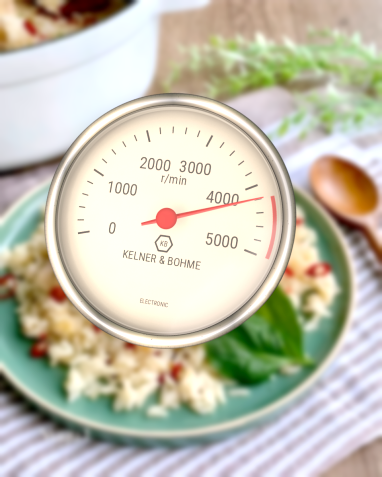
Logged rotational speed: 4200 rpm
